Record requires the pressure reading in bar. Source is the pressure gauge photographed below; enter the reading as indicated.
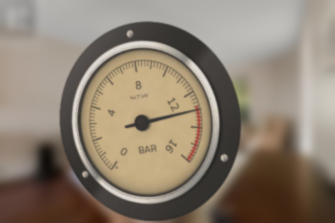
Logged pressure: 13 bar
